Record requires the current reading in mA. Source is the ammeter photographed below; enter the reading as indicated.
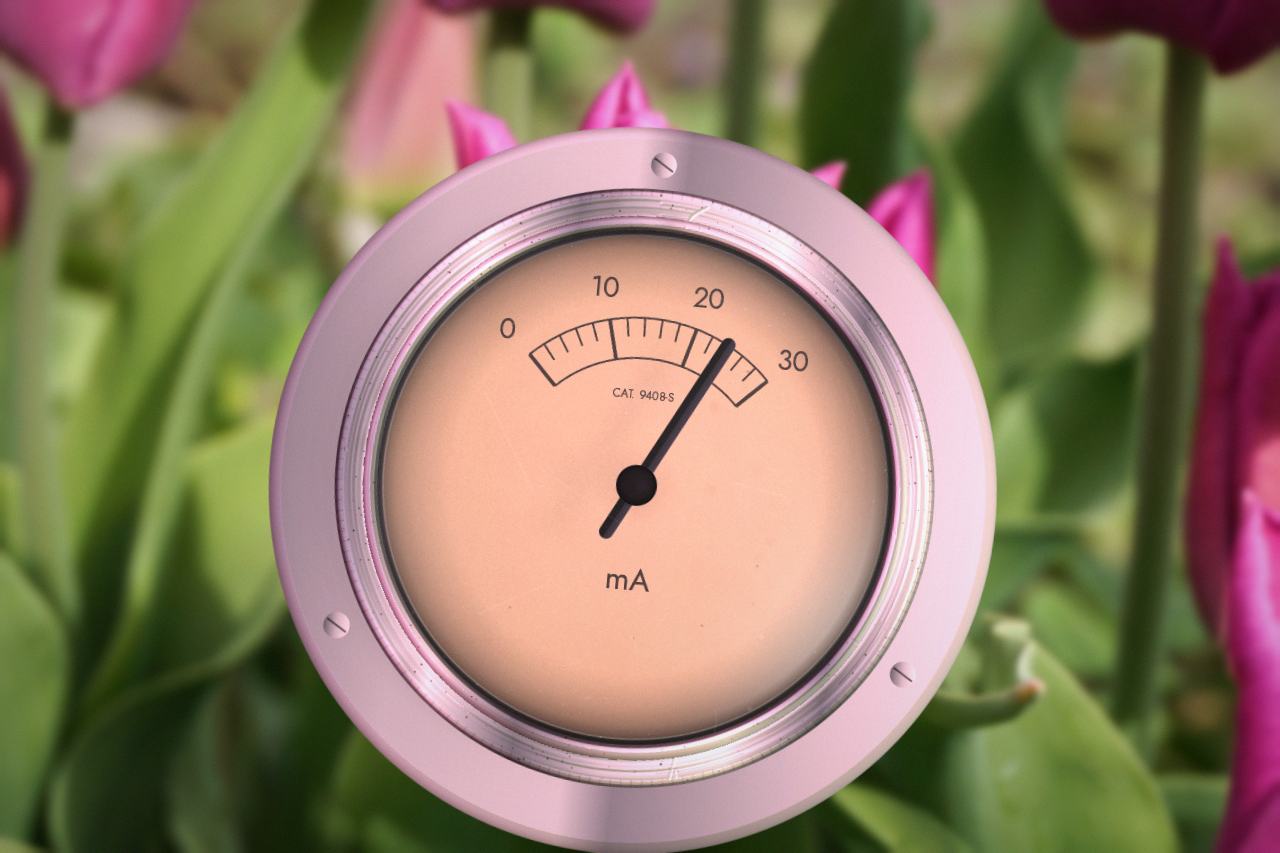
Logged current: 24 mA
